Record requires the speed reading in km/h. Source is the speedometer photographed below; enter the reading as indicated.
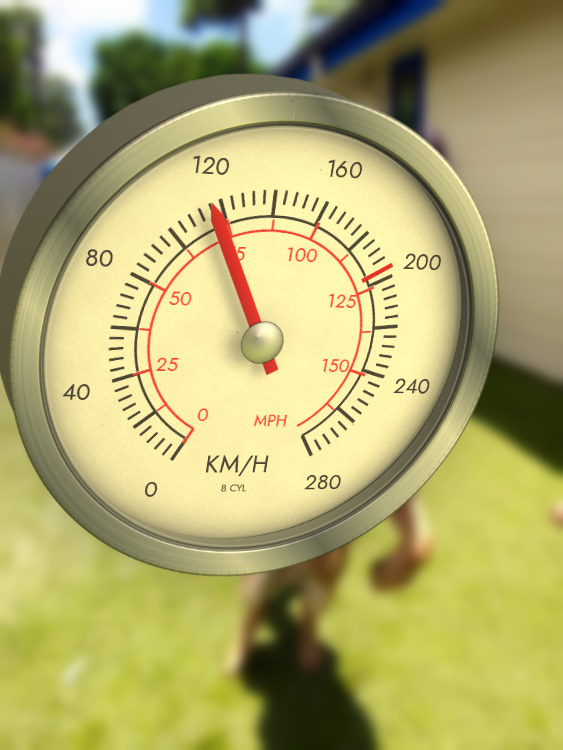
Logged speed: 116 km/h
